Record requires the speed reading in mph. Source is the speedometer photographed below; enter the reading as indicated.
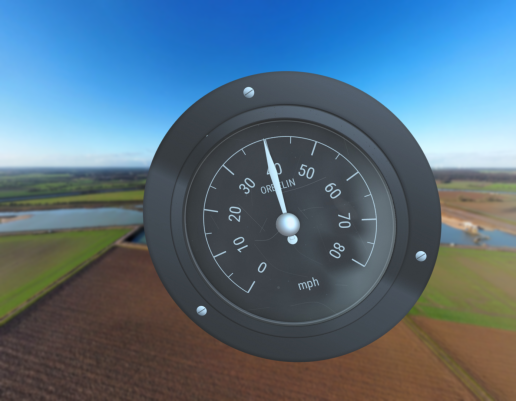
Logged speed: 40 mph
